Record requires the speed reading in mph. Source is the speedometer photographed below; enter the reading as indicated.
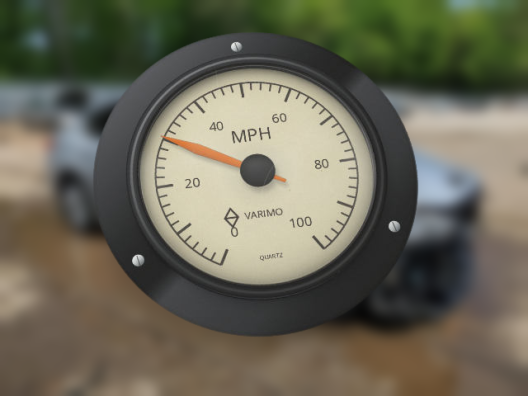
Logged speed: 30 mph
